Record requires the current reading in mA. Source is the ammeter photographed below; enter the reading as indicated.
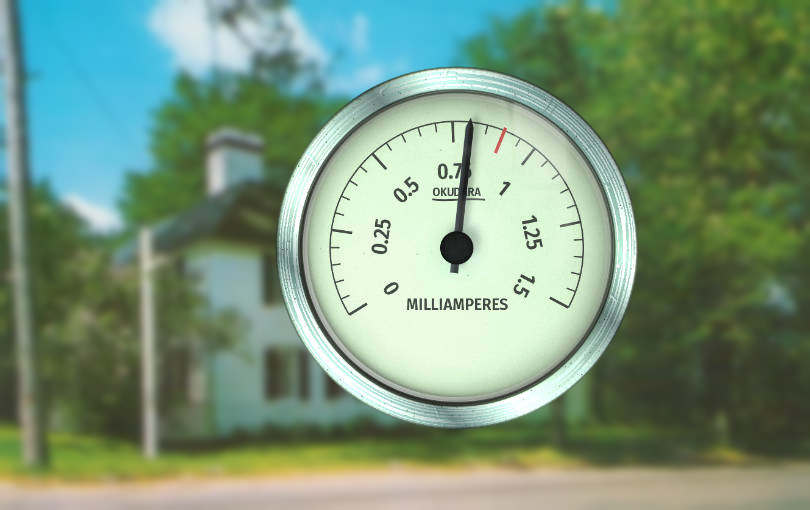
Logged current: 0.8 mA
